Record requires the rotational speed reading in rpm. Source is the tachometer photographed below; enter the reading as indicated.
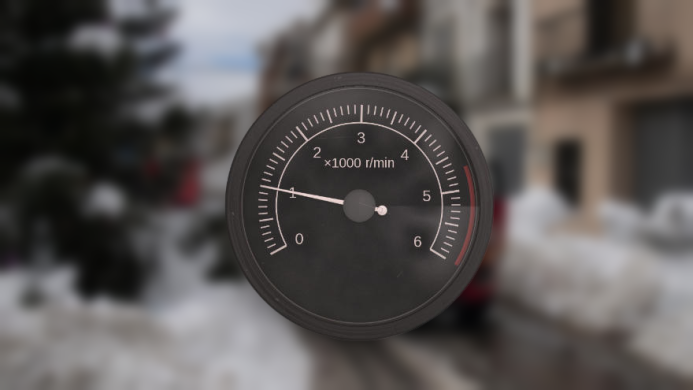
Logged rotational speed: 1000 rpm
